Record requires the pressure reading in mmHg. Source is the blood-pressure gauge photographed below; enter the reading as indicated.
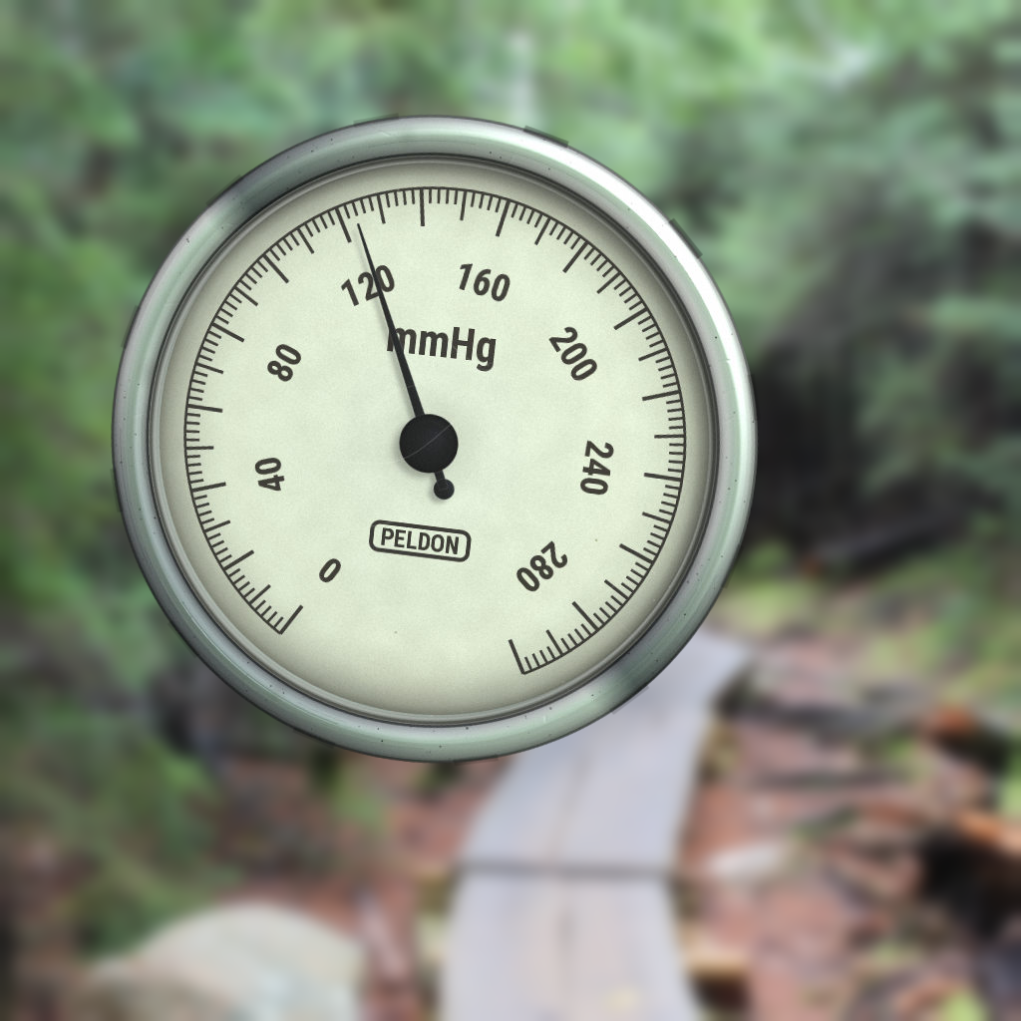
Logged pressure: 124 mmHg
